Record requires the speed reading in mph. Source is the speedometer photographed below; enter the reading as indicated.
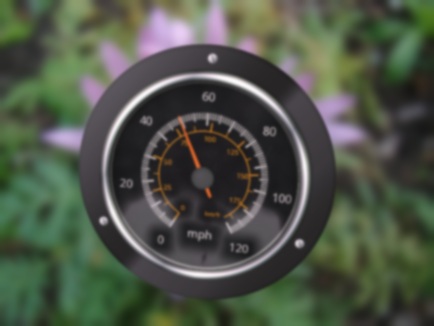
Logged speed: 50 mph
